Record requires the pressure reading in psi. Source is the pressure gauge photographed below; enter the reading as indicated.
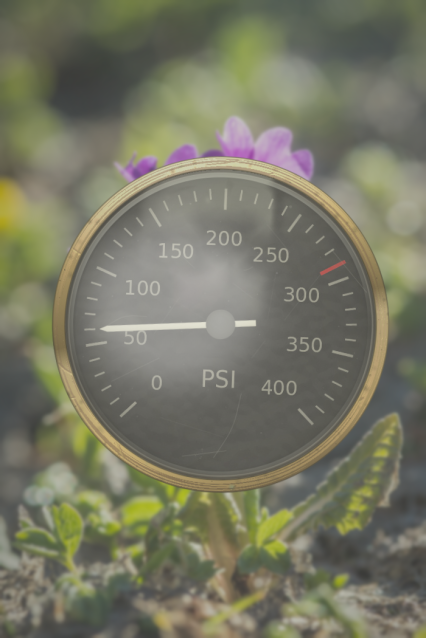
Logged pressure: 60 psi
